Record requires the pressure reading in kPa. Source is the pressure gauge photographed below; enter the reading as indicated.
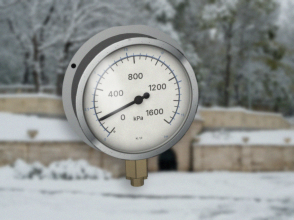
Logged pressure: 150 kPa
